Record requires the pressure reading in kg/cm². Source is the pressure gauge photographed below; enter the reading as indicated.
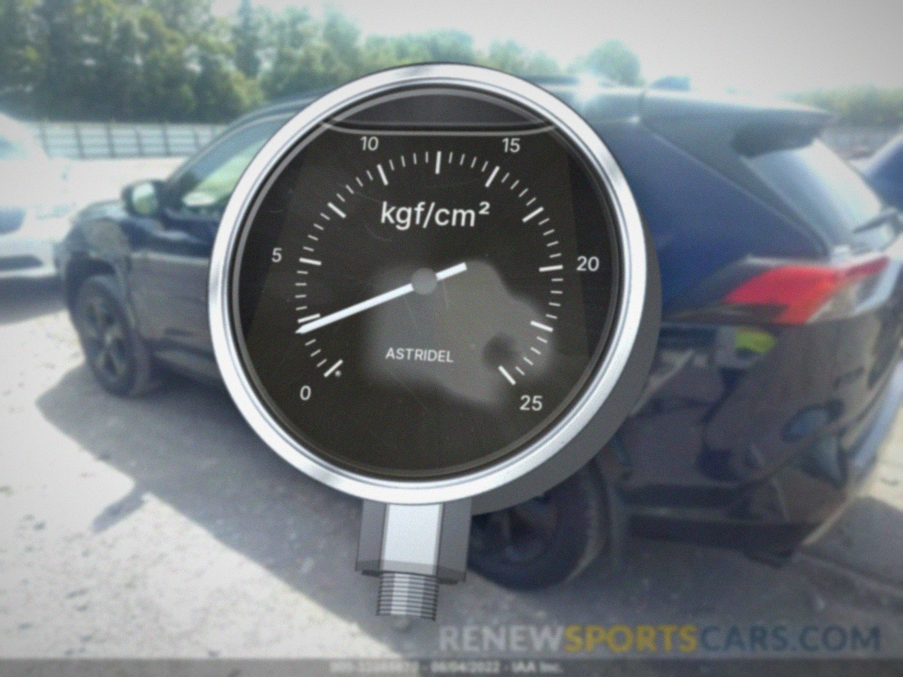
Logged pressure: 2 kg/cm²
